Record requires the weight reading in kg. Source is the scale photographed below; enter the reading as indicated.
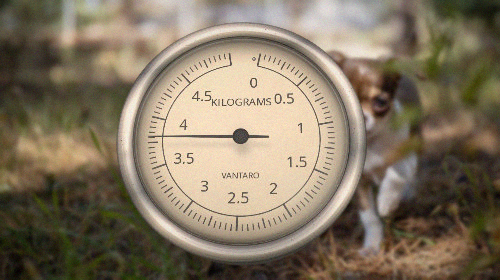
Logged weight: 3.8 kg
